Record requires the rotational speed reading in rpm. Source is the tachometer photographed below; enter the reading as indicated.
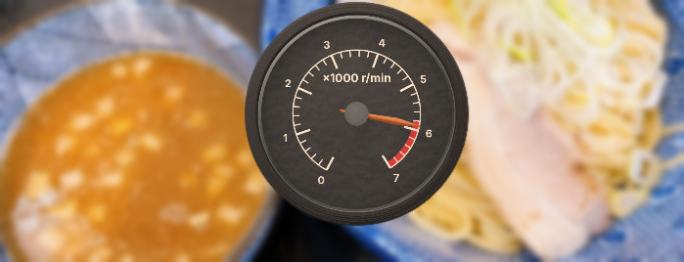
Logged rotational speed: 5900 rpm
